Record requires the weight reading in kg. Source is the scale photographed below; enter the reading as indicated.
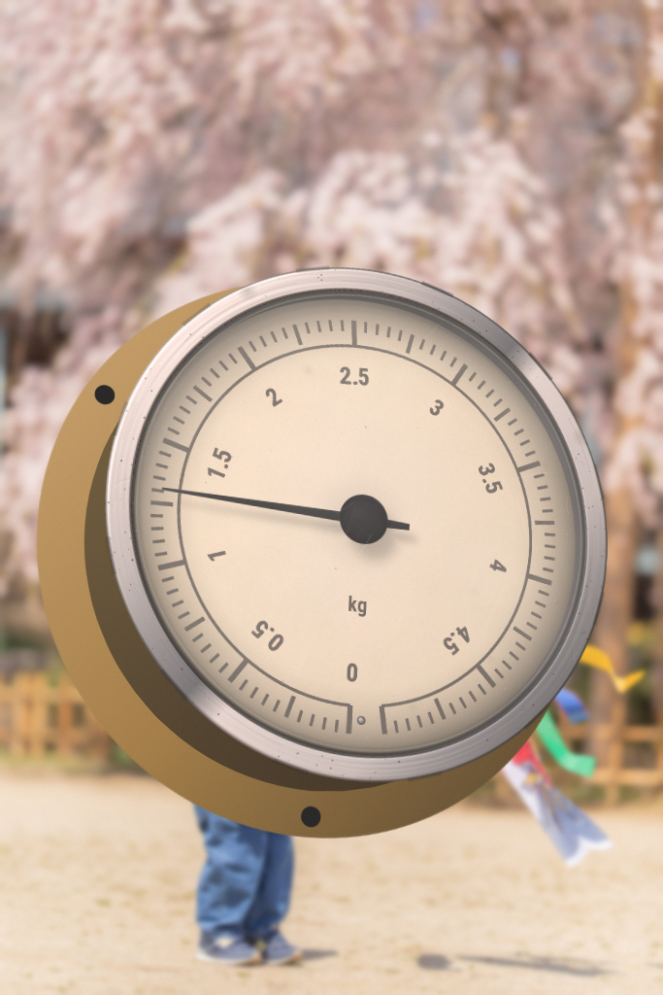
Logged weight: 1.3 kg
